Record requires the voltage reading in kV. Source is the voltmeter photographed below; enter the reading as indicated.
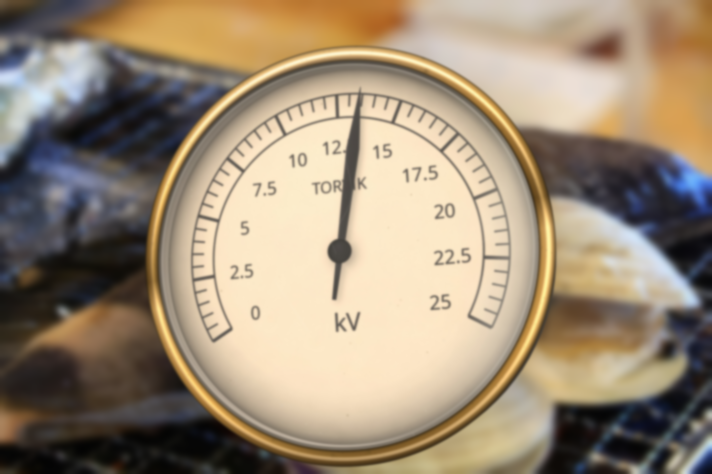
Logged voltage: 13.5 kV
